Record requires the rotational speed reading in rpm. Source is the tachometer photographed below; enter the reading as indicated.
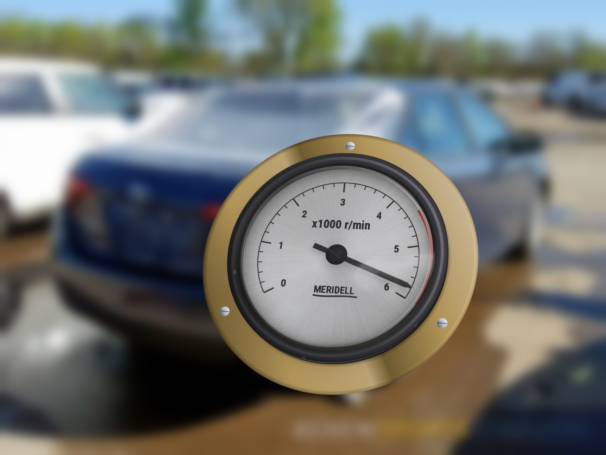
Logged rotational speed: 5800 rpm
